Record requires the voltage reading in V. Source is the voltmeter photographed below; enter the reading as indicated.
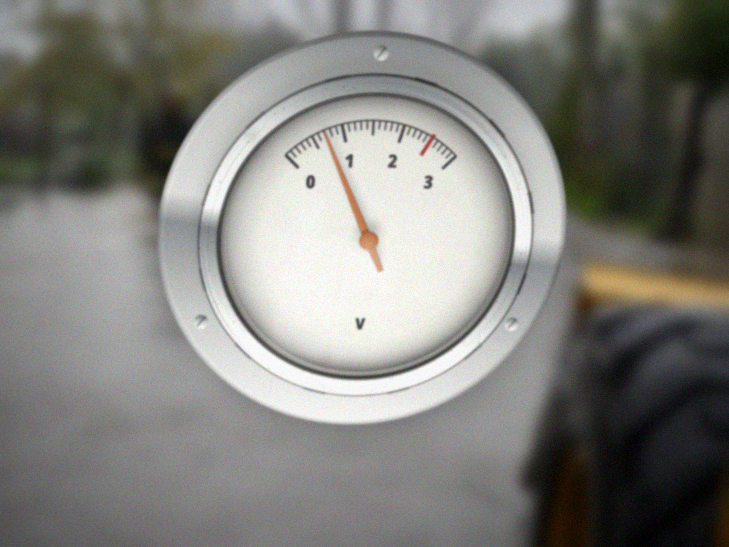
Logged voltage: 0.7 V
